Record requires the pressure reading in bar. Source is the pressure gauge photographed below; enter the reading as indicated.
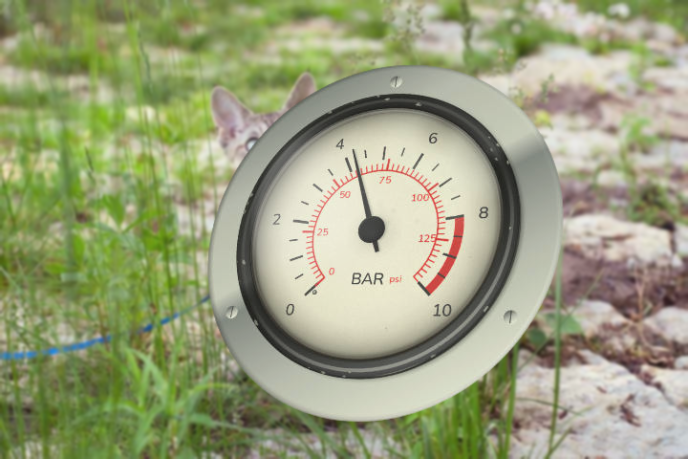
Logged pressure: 4.25 bar
